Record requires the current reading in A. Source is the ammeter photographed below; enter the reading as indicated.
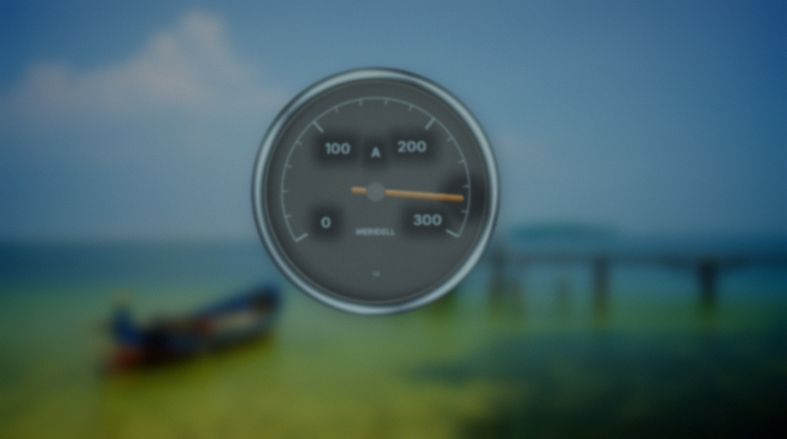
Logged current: 270 A
